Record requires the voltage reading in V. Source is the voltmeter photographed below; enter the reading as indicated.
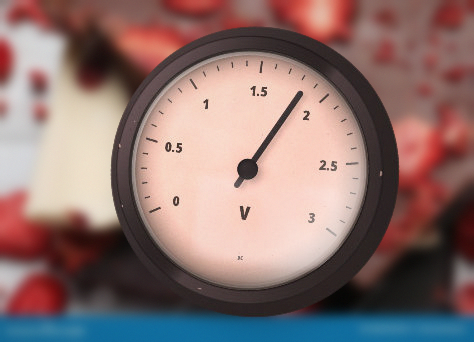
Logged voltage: 1.85 V
